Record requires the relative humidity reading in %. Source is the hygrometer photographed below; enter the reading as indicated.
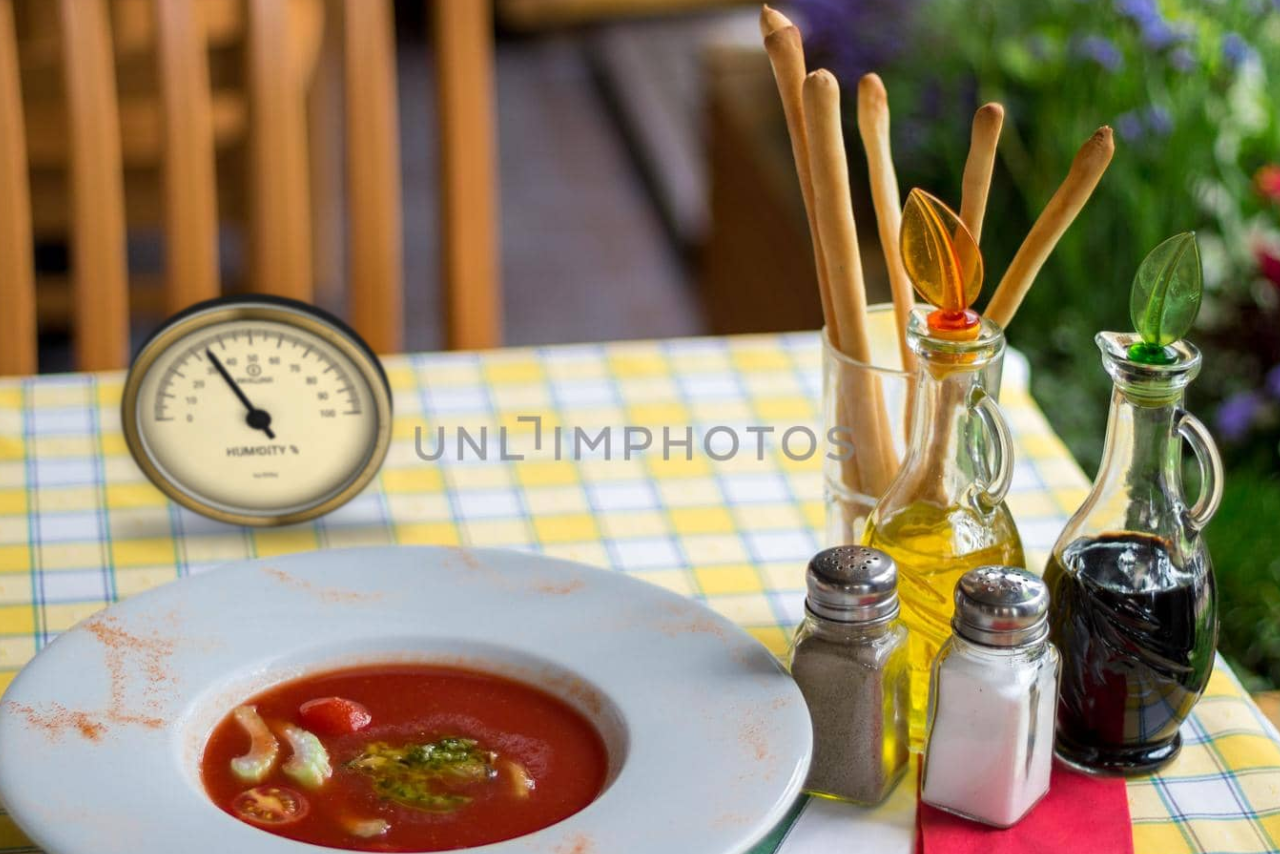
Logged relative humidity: 35 %
